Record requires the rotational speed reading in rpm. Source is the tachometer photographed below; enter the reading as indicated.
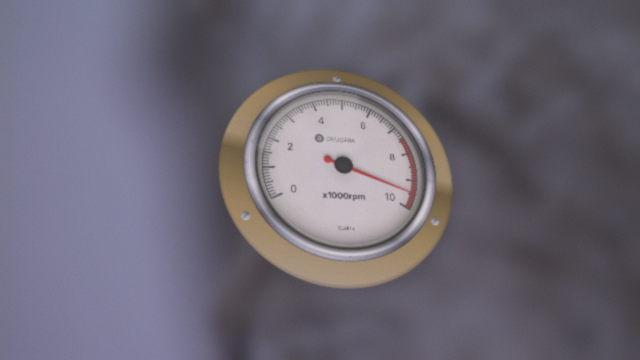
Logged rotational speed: 9500 rpm
